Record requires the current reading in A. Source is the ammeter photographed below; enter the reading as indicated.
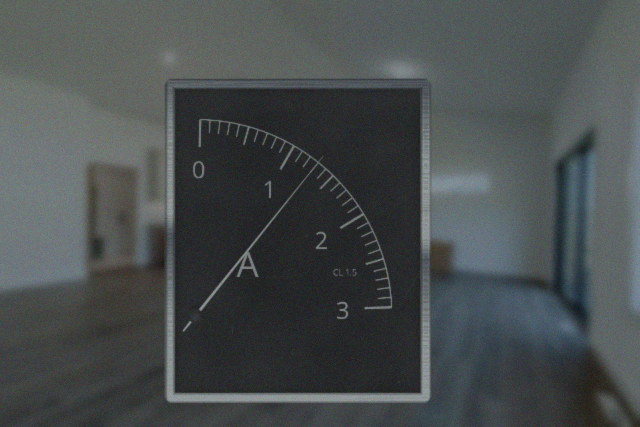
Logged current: 1.3 A
